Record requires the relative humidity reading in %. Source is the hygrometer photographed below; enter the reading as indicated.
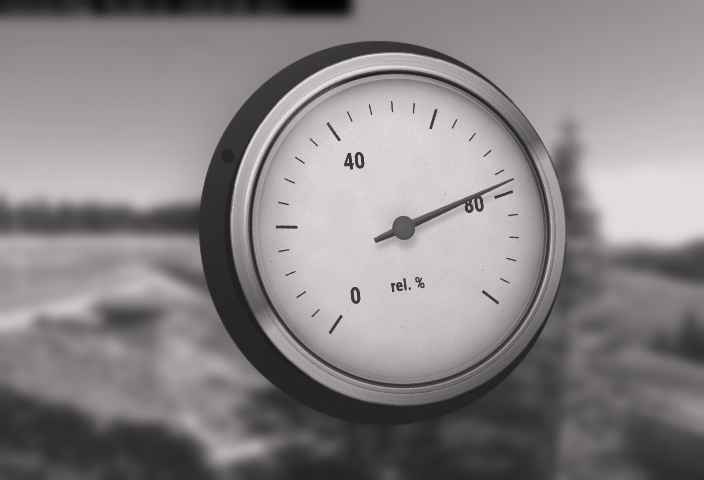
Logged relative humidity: 78 %
